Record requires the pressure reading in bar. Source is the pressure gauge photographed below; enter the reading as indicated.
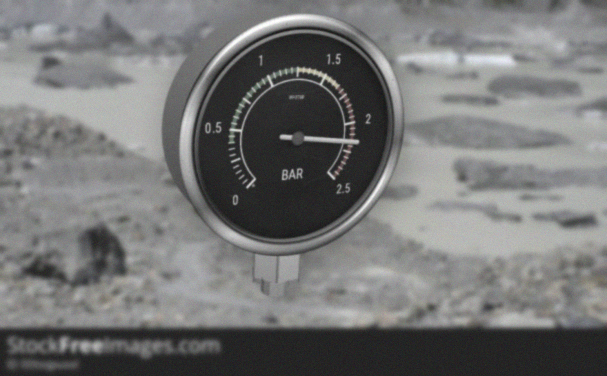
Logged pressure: 2.15 bar
